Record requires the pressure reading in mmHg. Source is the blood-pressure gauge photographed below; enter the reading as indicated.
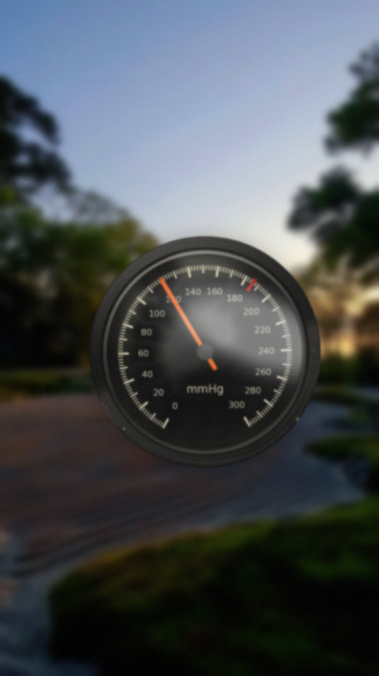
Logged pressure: 120 mmHg
